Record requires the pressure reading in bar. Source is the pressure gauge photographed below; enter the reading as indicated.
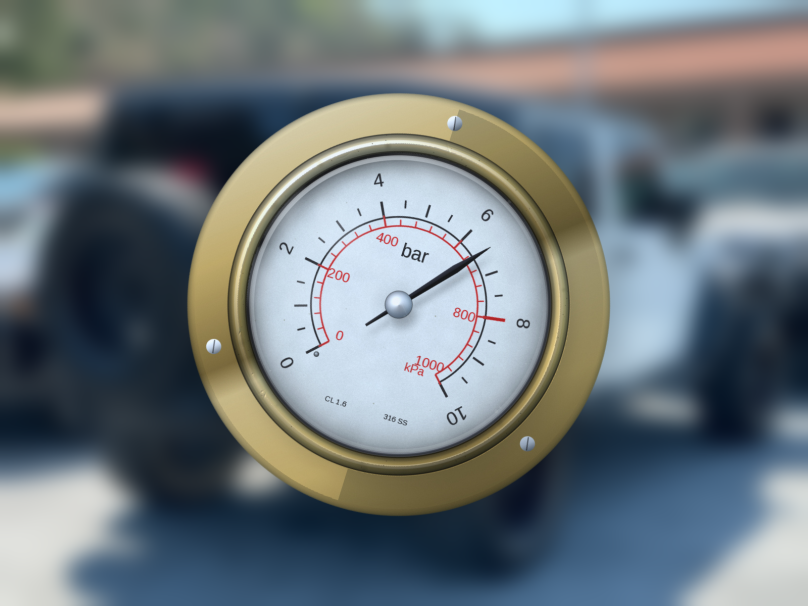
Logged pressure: 6.5 bar
